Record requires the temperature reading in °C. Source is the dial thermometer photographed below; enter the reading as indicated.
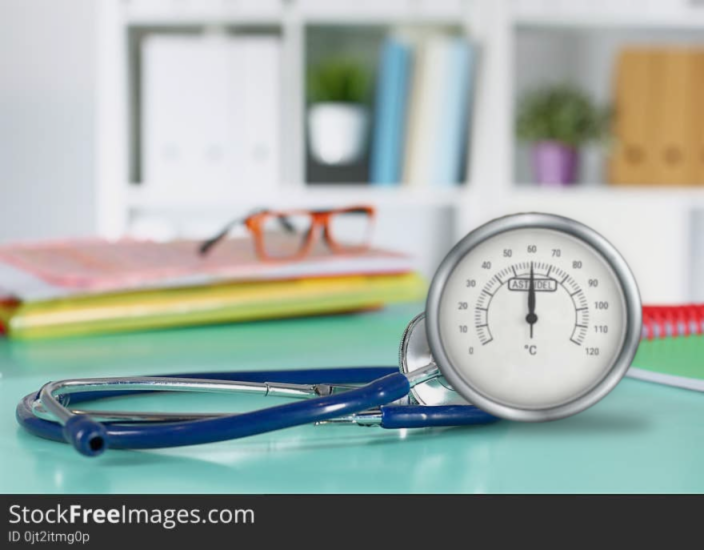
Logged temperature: 60 °C
